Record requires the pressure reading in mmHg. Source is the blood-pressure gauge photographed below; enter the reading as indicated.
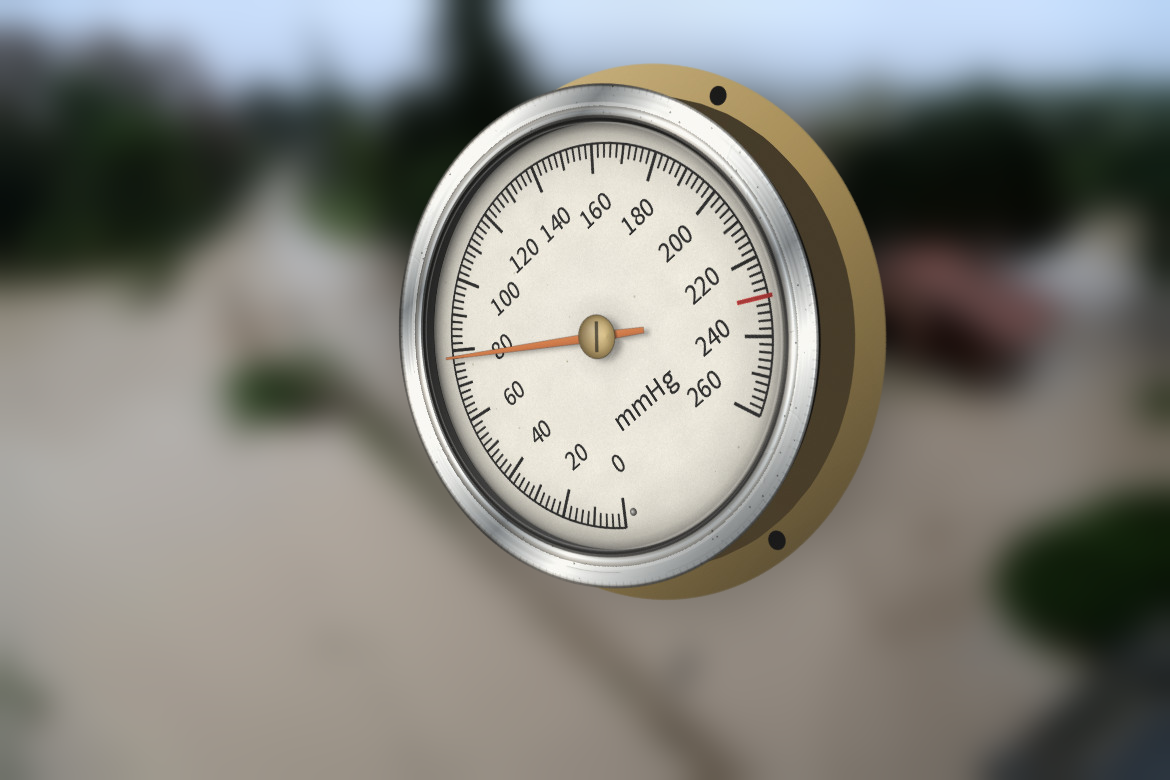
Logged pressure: 78 mmHg
